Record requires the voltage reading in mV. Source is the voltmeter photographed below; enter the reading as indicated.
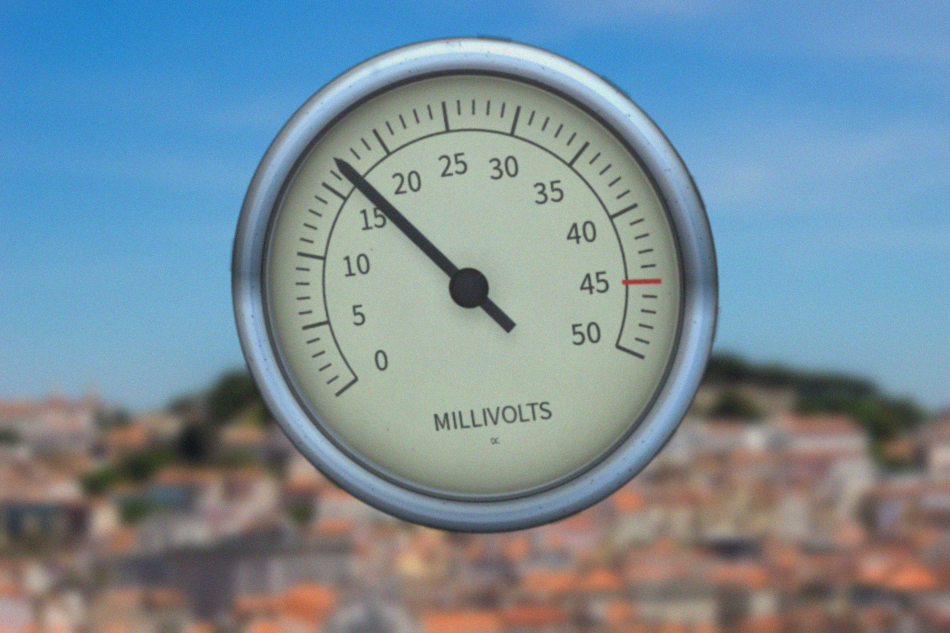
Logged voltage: 17 mV
